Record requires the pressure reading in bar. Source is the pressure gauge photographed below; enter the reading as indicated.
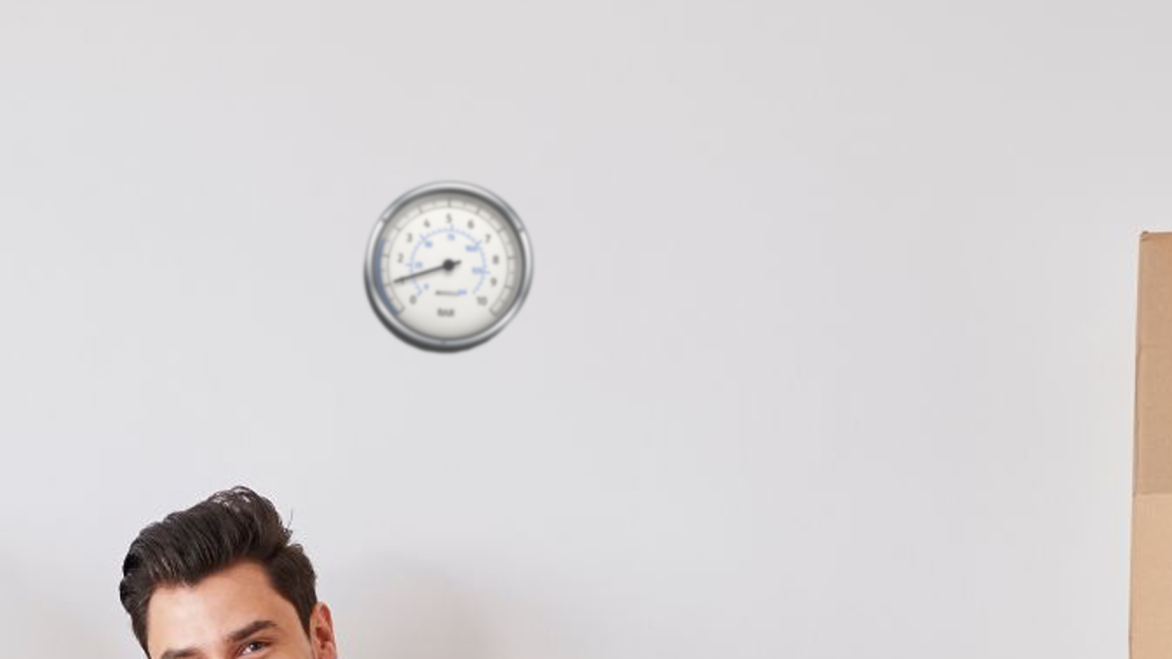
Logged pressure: 1 bar
